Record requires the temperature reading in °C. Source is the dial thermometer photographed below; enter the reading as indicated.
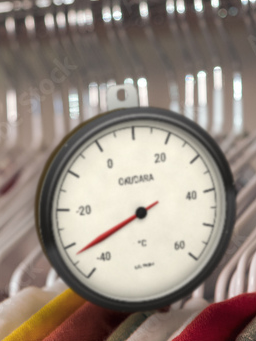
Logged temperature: -32.5 °C
